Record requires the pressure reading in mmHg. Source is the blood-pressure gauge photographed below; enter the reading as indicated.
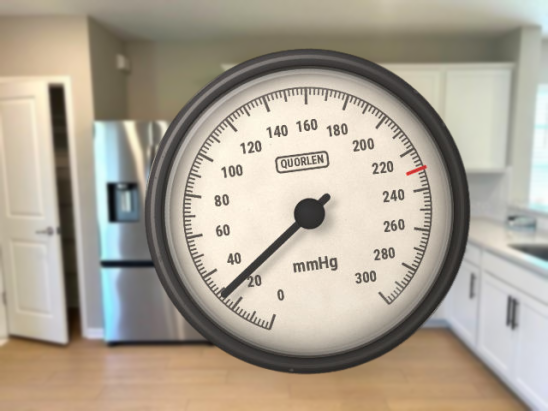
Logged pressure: 28 mmHg
